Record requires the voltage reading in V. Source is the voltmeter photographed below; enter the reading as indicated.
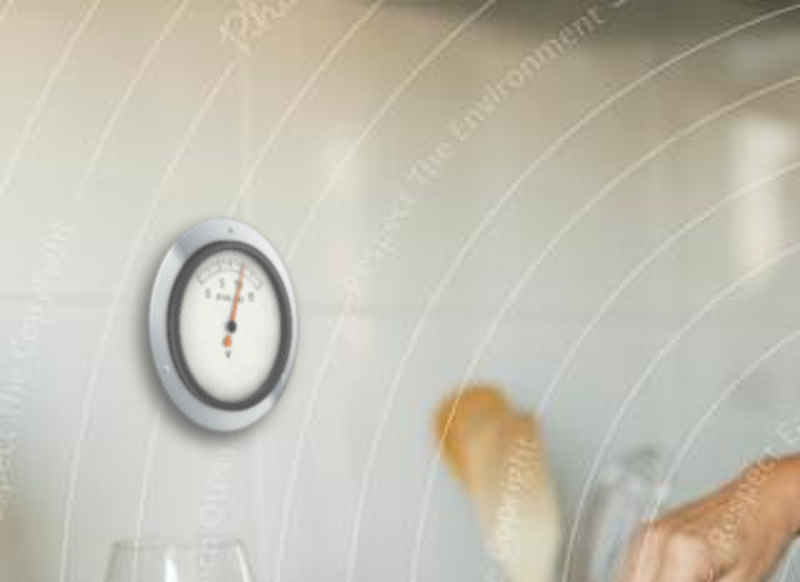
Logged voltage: 10 V
